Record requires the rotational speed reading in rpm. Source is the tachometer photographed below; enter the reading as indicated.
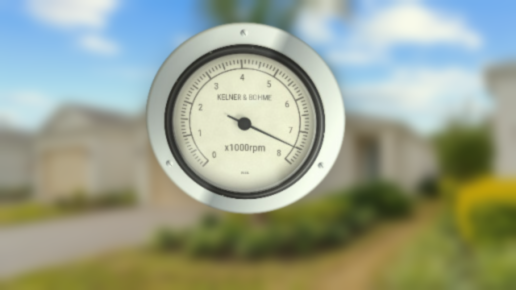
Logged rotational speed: 7500 rpm
